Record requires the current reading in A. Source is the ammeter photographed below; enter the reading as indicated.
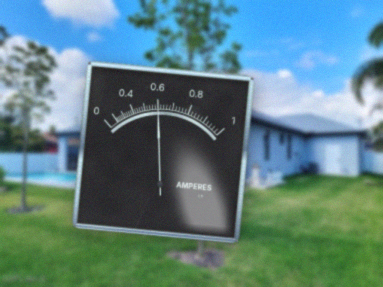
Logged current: 0.6 A
